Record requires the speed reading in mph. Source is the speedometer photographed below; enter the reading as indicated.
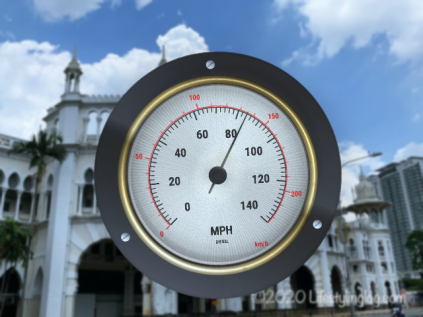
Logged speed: 84 mph
